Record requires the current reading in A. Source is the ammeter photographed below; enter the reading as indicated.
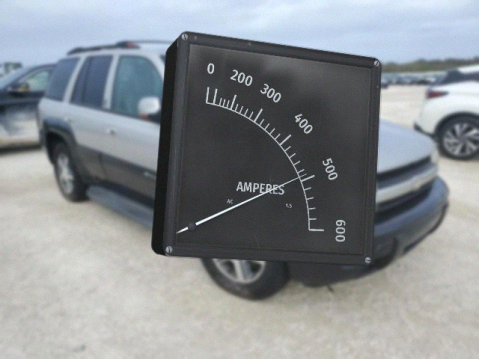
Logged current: 490 A
